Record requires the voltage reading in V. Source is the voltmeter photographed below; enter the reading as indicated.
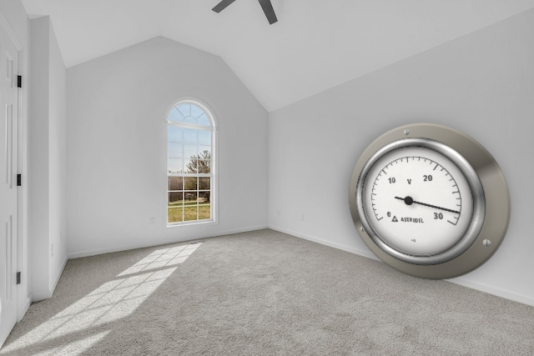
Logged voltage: 28 V
